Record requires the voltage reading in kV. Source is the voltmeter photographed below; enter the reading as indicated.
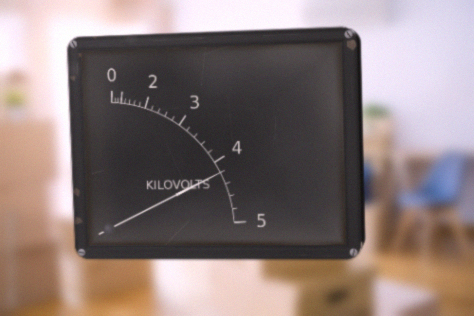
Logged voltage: 4.2 kV
